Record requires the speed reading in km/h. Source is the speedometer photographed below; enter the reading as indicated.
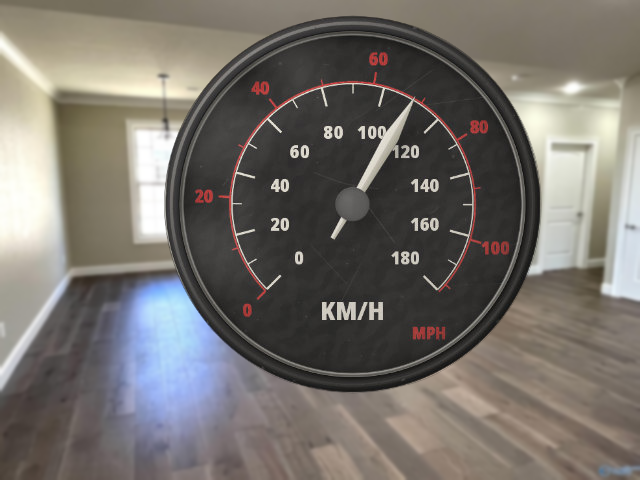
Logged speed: 110 km/h
